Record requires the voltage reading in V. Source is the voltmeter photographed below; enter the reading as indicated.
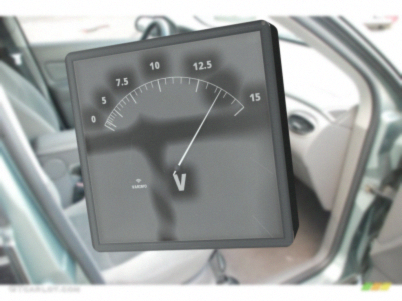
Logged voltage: 13.75 V
